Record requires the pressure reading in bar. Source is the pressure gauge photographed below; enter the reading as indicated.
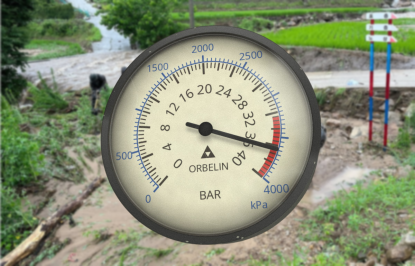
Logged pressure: 36.5 bar
